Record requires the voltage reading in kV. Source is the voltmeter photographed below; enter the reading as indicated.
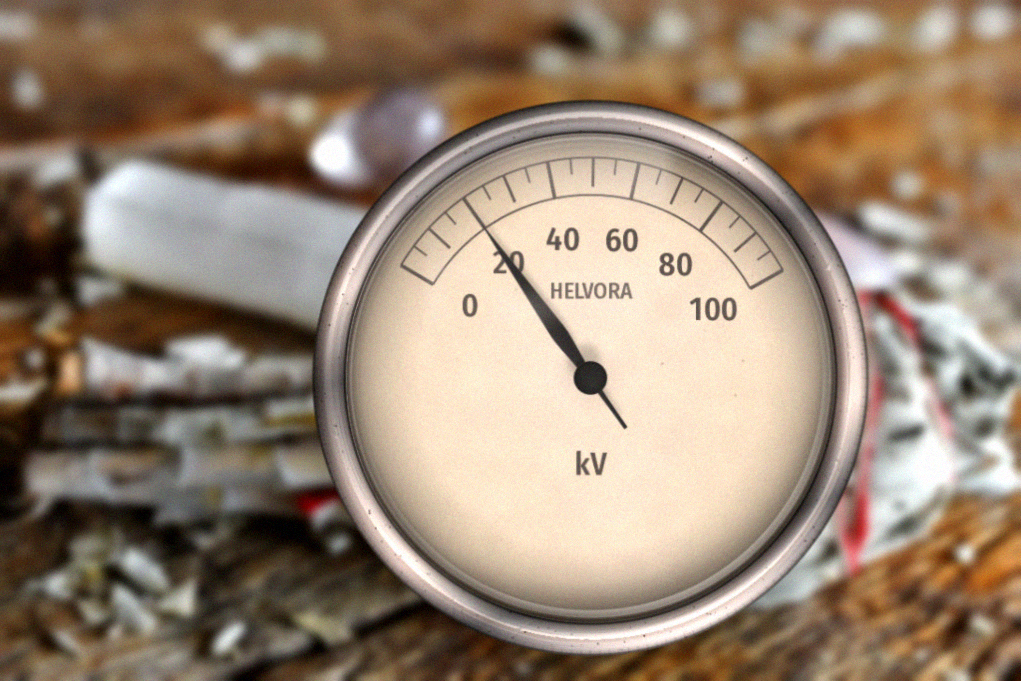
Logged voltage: 20 kV
